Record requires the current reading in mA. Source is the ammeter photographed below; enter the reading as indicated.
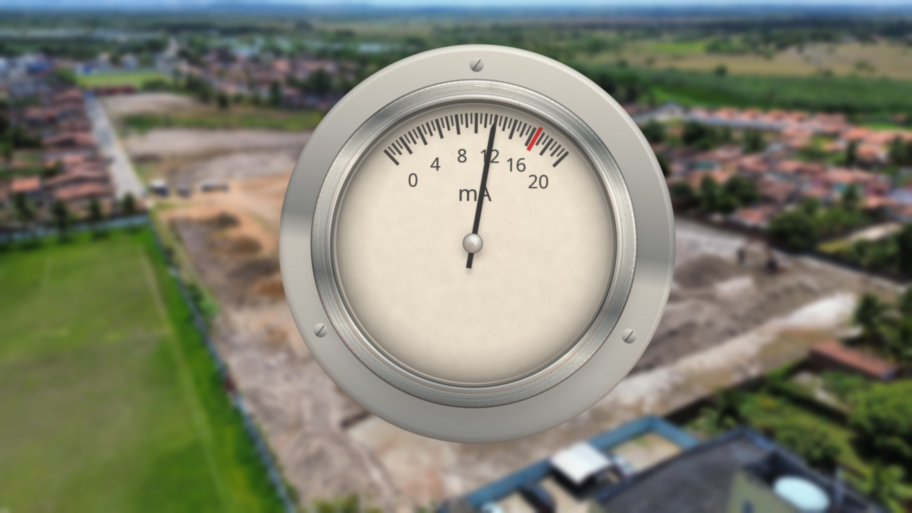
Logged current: 12 mA
